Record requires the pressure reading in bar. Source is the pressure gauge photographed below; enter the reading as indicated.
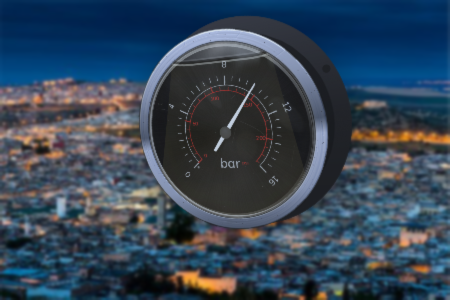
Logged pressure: 10 bar
